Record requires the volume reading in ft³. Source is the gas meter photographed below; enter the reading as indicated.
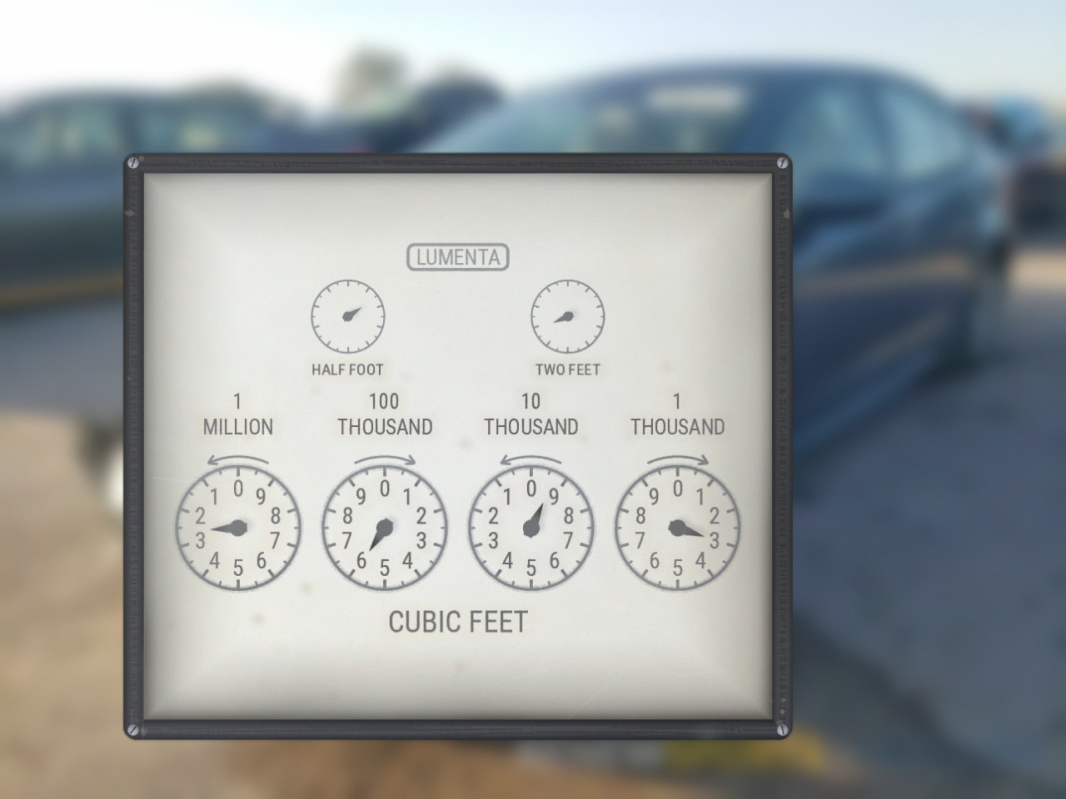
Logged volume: 259300 ft³
